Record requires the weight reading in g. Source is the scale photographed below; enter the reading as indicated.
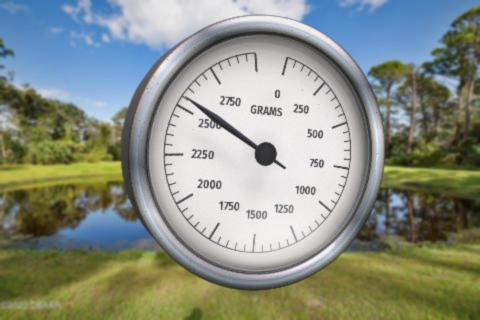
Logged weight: 2550 g
